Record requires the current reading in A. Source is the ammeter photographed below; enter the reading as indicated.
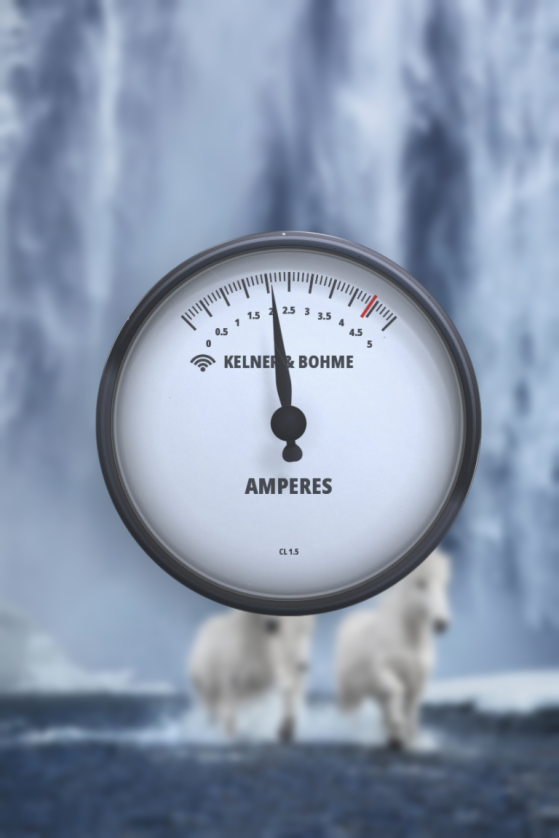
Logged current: 2.1 A
